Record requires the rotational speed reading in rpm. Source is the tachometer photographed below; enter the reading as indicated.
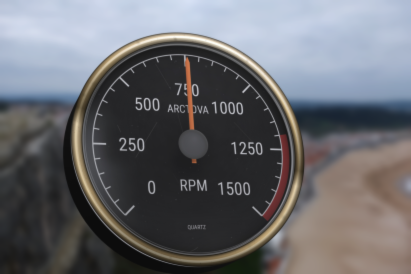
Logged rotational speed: 750 rpm
